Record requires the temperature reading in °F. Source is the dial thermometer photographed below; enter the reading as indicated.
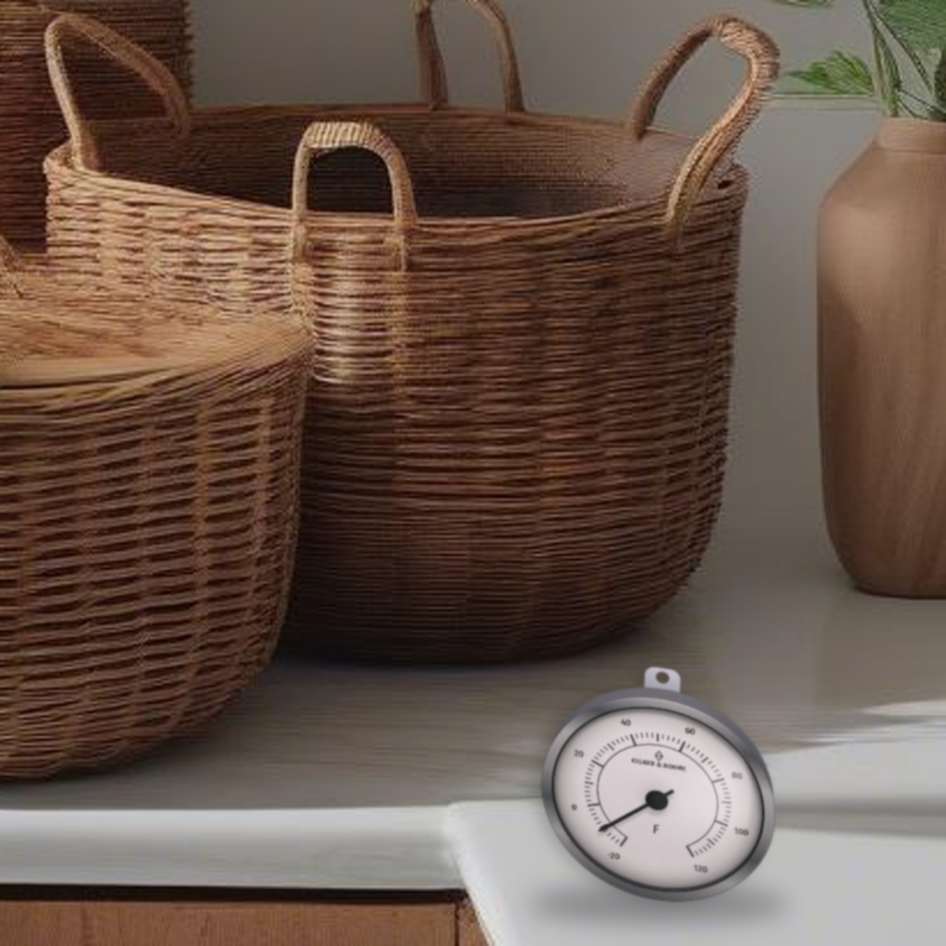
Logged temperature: -10 °F
